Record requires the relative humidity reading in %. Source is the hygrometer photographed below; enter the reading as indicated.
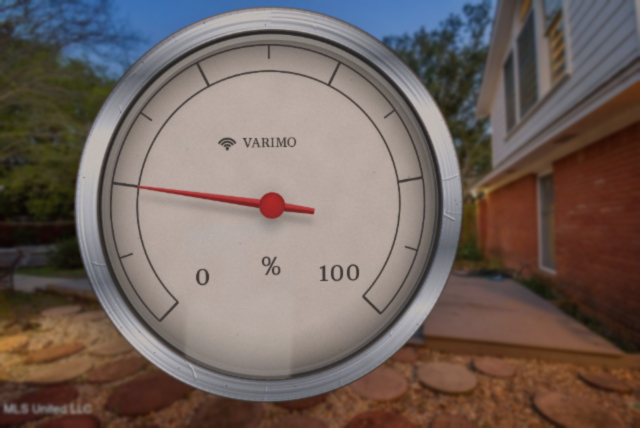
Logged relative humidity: 20 %
